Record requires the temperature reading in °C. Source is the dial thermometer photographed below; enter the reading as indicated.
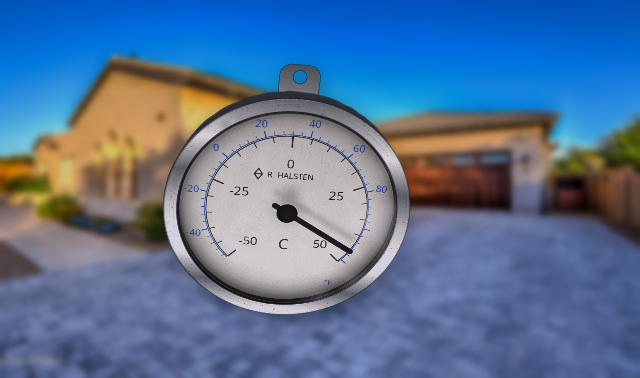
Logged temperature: 45 °C
